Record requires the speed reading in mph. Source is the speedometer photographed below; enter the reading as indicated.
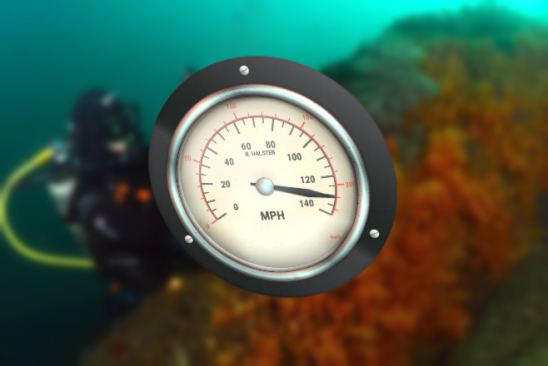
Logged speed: 130 mph
